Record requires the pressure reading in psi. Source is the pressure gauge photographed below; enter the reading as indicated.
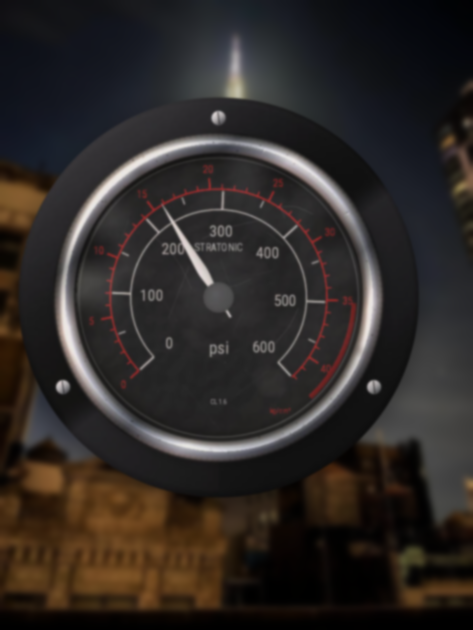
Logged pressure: 225 psi
